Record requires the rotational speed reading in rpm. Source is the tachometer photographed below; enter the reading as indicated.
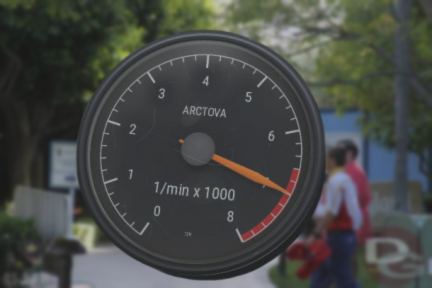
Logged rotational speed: 7000 rpm
